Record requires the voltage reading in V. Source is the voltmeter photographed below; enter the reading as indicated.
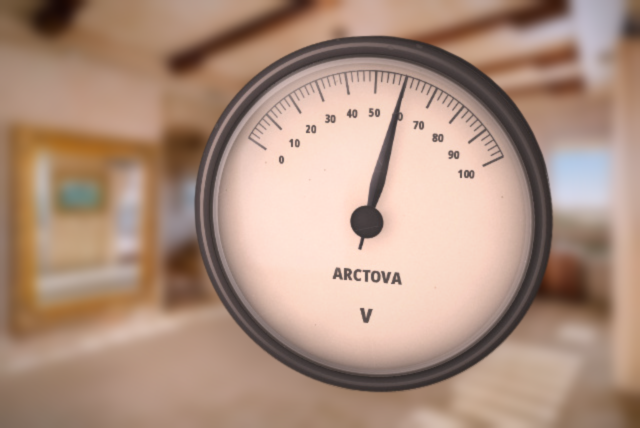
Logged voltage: 60 V
